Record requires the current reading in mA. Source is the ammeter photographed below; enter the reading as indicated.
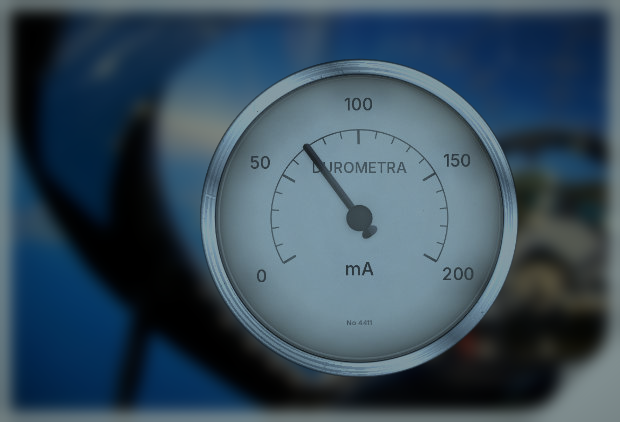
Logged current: 70 mA
